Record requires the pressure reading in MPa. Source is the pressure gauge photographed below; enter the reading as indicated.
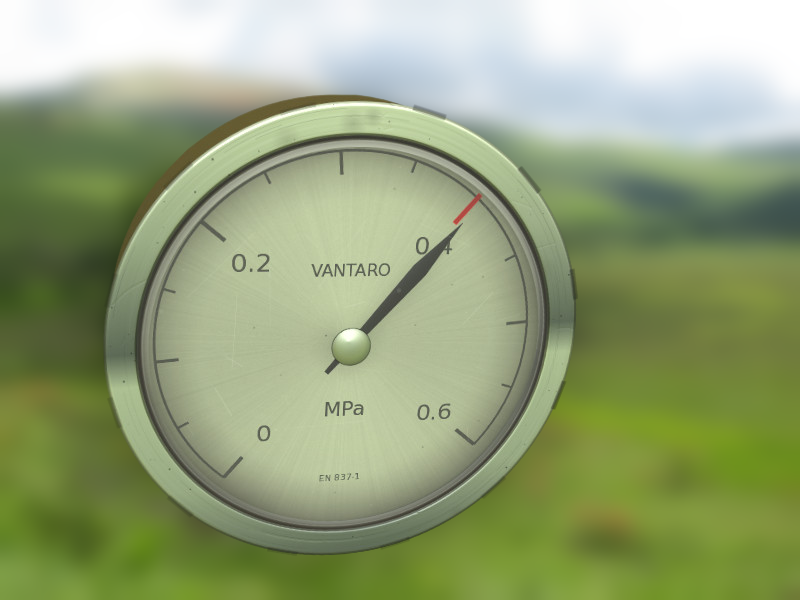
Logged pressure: 0.4 MPa
